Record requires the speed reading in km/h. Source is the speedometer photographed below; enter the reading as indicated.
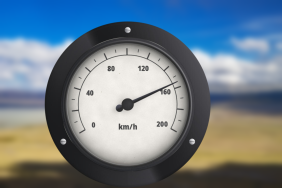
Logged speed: 155 km/h
